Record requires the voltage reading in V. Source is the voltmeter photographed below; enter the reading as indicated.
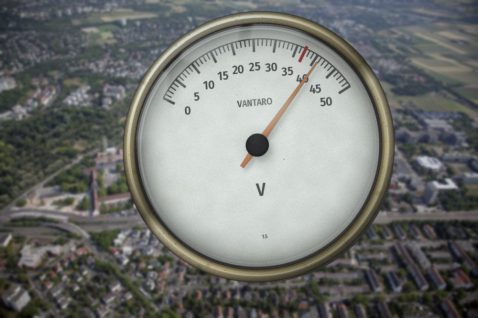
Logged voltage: 41 V
